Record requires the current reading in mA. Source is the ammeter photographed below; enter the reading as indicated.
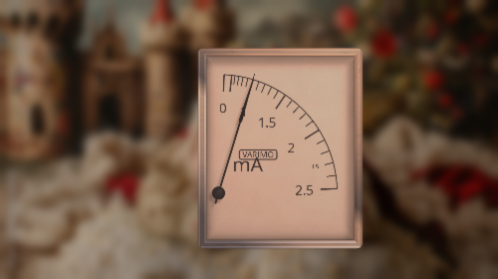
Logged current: 1 mA
